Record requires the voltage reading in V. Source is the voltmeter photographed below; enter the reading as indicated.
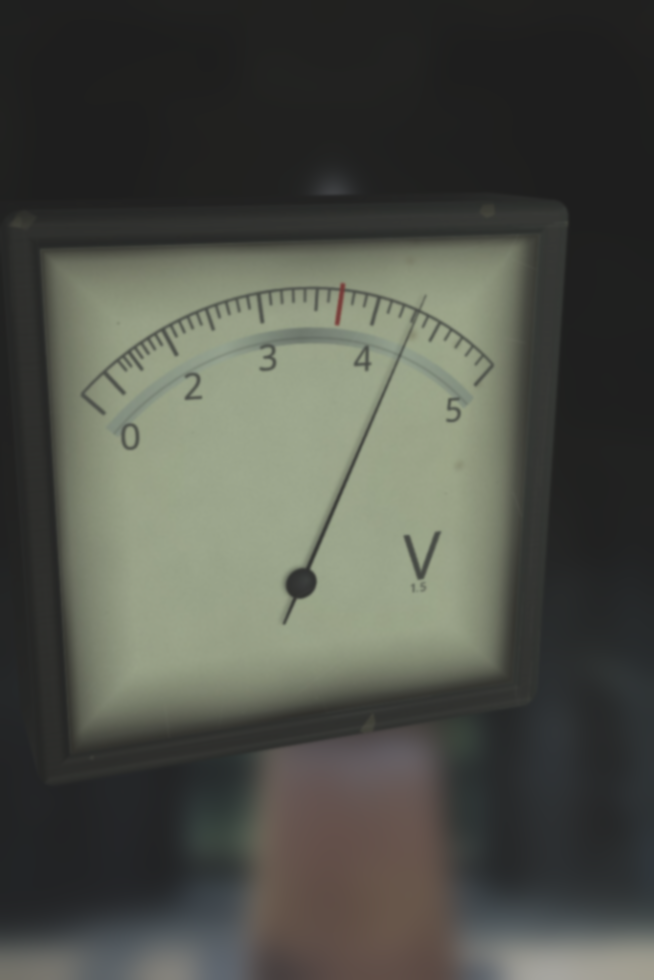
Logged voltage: 4.3 V
